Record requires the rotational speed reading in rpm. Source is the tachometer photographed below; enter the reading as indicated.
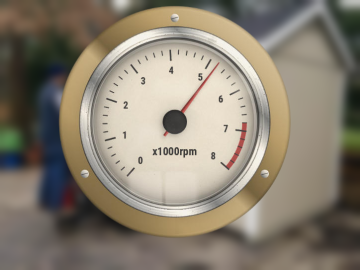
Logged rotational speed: 5200 rpm
